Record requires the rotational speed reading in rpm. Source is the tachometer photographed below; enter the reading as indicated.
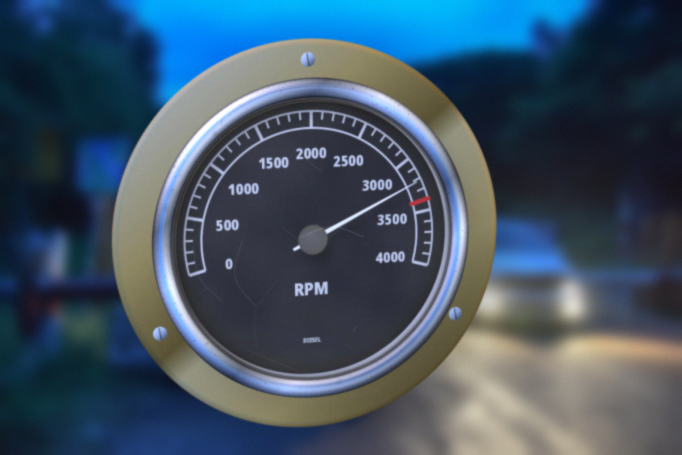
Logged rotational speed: 3200 rpm
